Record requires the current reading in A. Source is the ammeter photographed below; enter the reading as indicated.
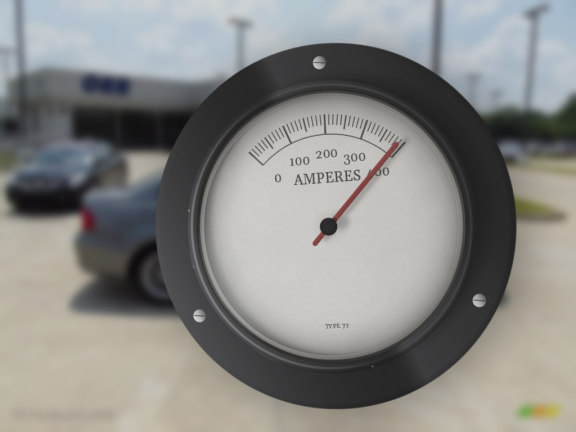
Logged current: 390 A
